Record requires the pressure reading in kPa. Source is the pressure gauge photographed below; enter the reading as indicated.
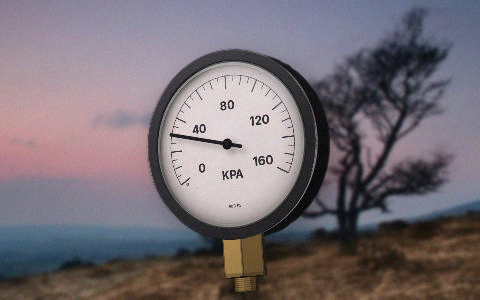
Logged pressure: 30 kPa
